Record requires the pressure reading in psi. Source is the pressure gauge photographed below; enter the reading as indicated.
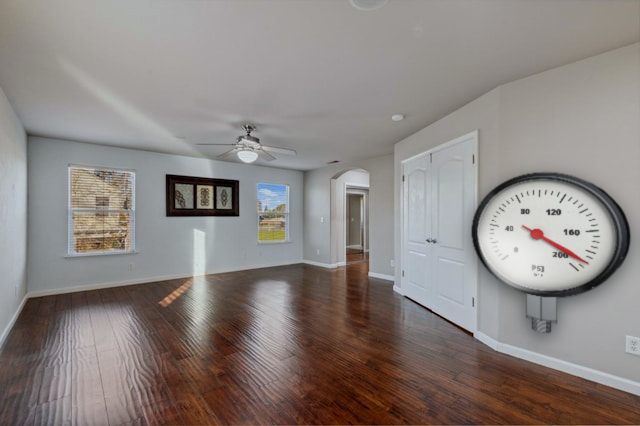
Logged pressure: 190 psi
